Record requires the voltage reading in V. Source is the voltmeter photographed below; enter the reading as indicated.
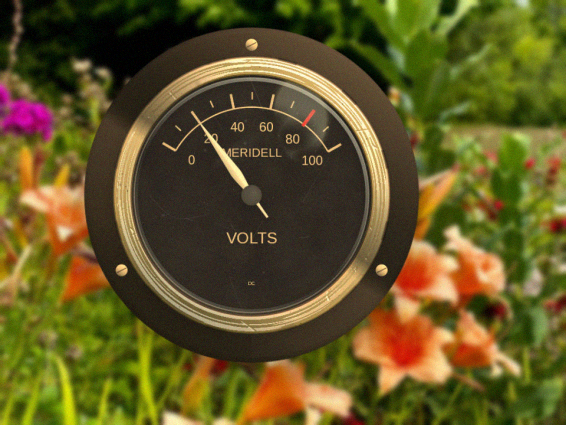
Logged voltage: 20 V
